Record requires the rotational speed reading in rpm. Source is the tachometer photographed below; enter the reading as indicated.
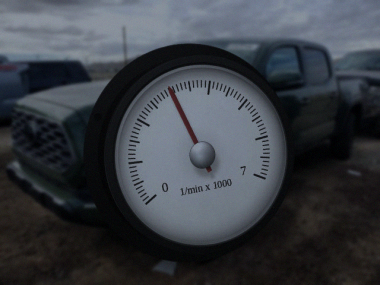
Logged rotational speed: 3000 rpm
